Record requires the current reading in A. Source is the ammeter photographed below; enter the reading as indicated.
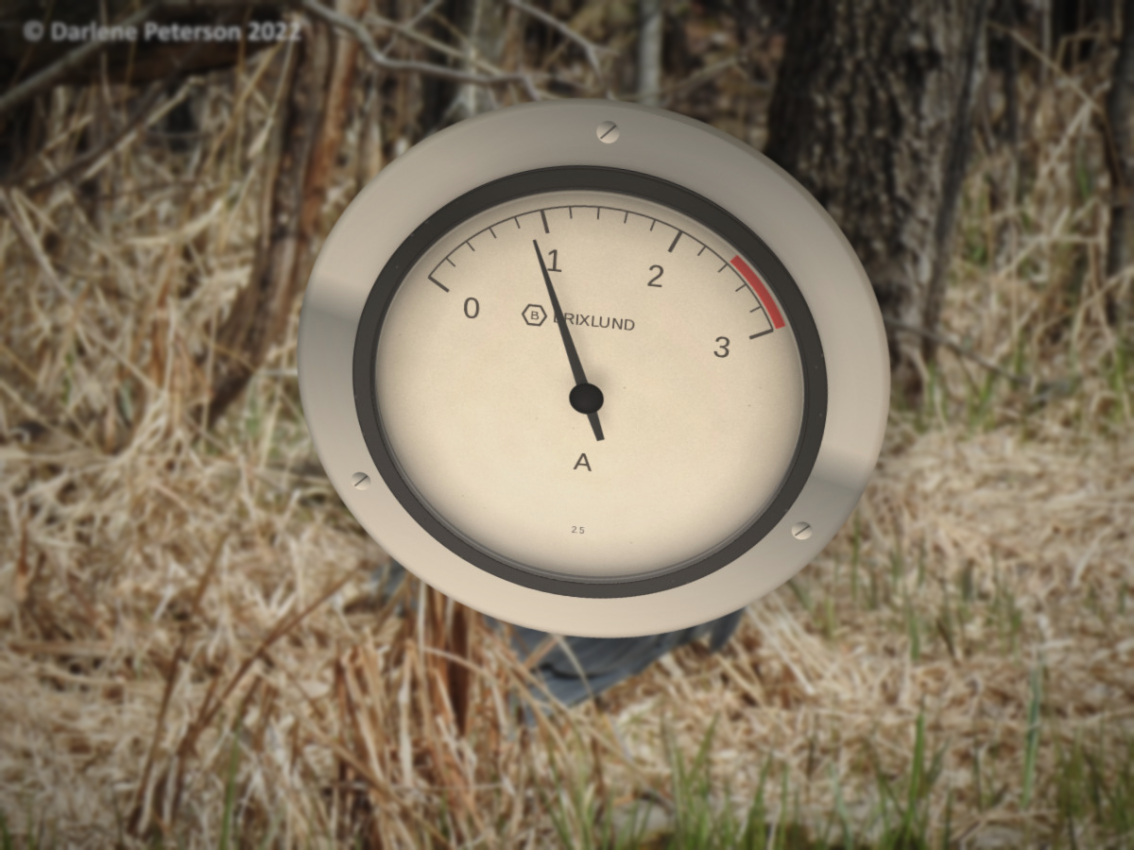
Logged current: 0.9 A
